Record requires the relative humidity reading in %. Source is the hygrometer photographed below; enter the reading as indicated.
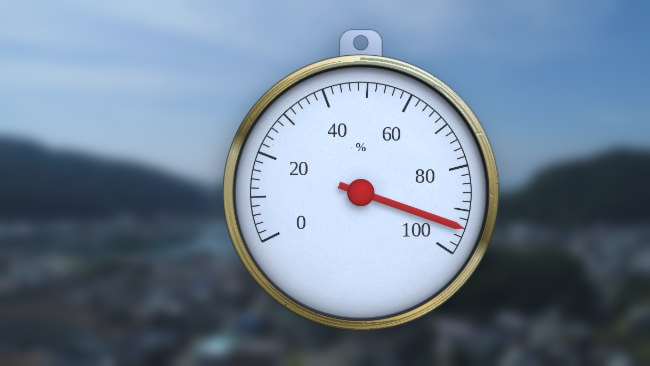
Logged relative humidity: 94 %
